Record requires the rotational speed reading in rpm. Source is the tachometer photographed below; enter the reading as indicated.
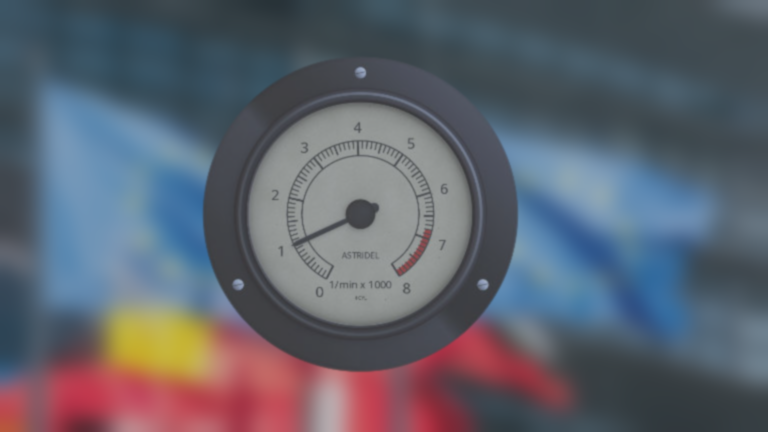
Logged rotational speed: 1000 rpm
